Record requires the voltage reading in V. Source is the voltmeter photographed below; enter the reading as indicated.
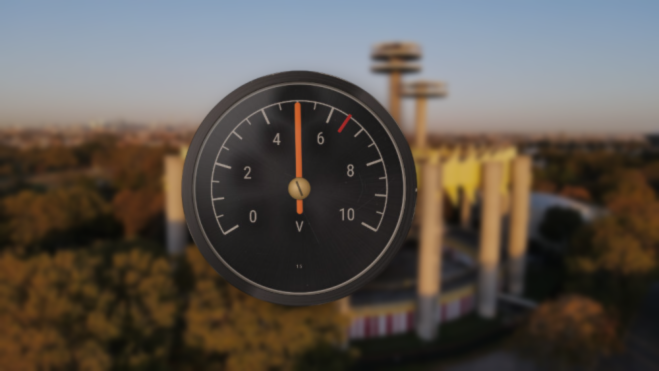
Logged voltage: 5 V
